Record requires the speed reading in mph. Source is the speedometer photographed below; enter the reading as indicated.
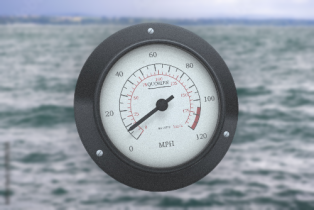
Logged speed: 7.5 mph
